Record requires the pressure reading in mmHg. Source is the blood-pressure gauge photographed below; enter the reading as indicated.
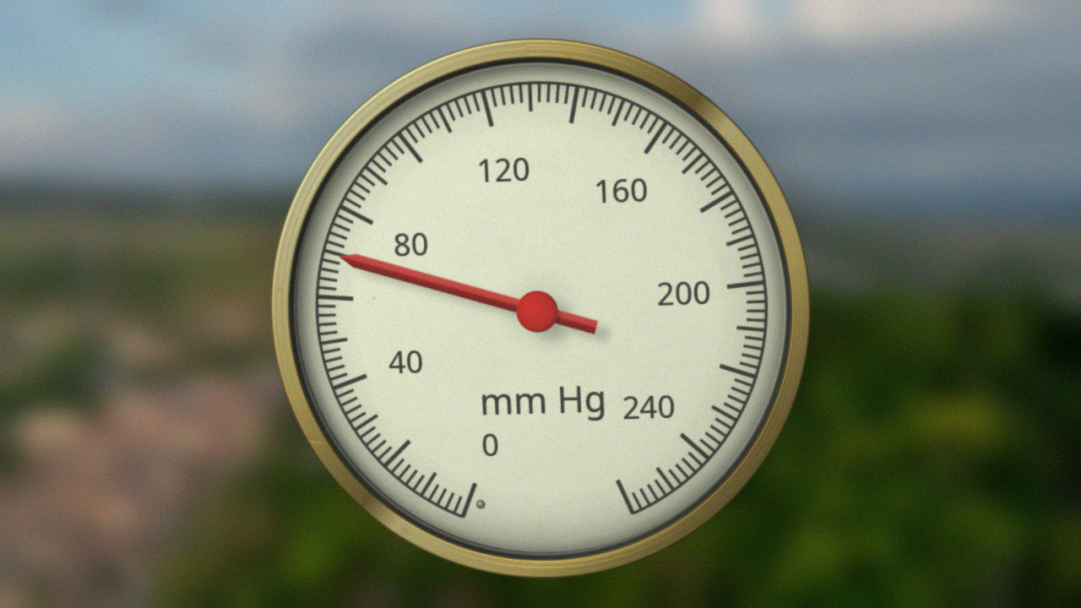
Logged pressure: 70 mmHg
